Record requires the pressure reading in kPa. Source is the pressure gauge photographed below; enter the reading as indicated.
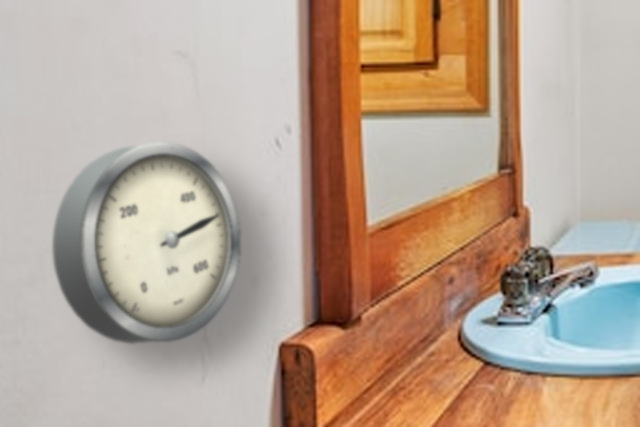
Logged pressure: 480 kPa
